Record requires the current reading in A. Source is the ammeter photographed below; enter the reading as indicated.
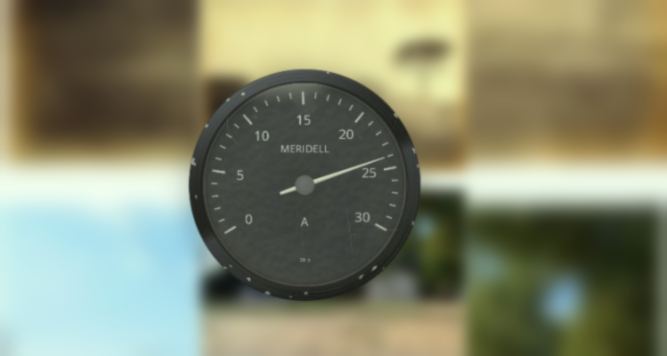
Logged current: 24 A
